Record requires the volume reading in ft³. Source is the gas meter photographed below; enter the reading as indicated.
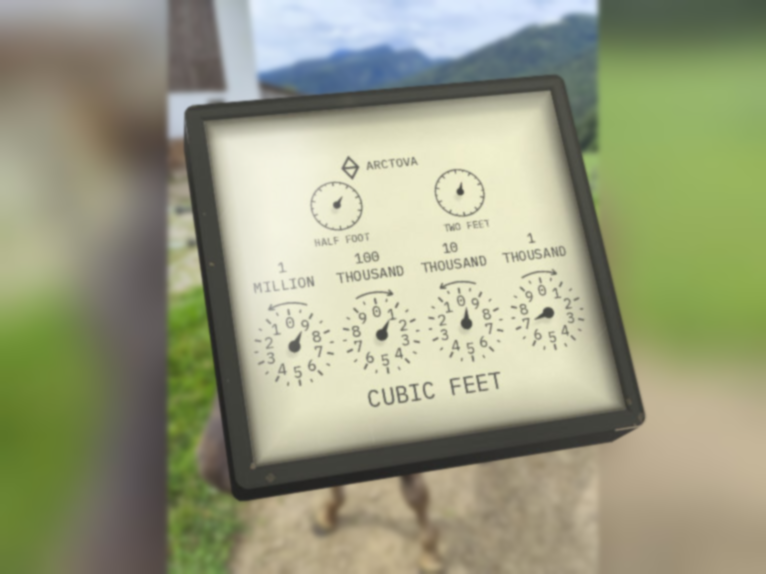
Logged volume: 909700 ft³
